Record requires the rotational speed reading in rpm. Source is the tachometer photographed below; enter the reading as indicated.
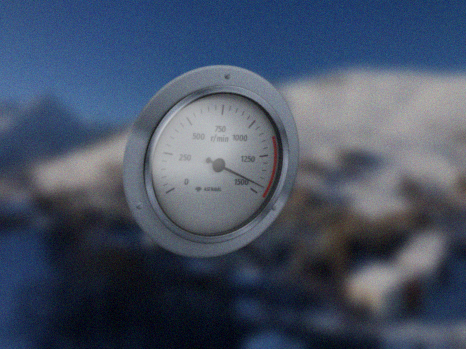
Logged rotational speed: 1450 rpm
